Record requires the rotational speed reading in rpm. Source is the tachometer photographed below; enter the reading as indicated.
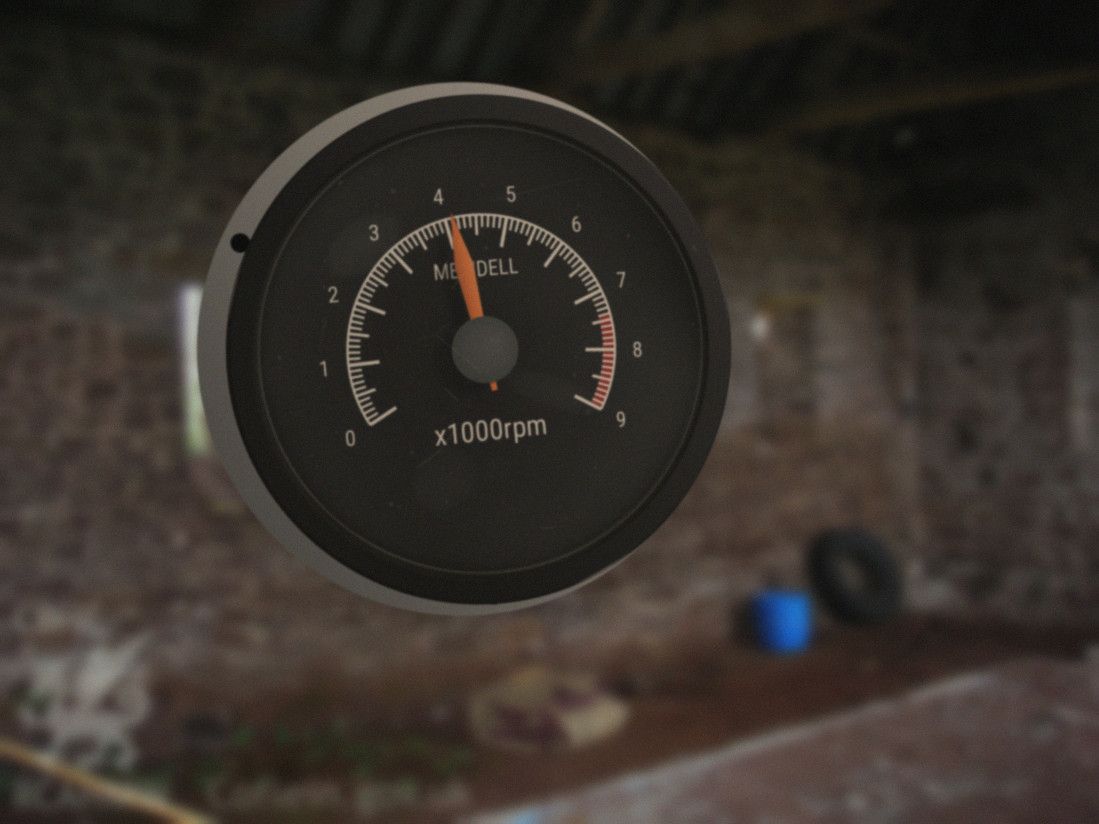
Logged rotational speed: 4100 rpm
